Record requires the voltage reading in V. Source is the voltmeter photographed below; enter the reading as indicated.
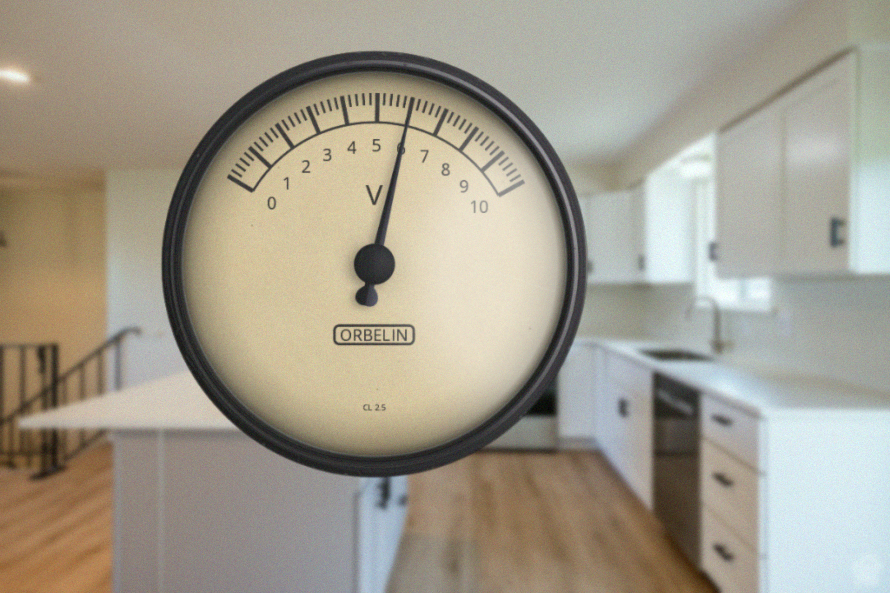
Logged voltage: 6 V
